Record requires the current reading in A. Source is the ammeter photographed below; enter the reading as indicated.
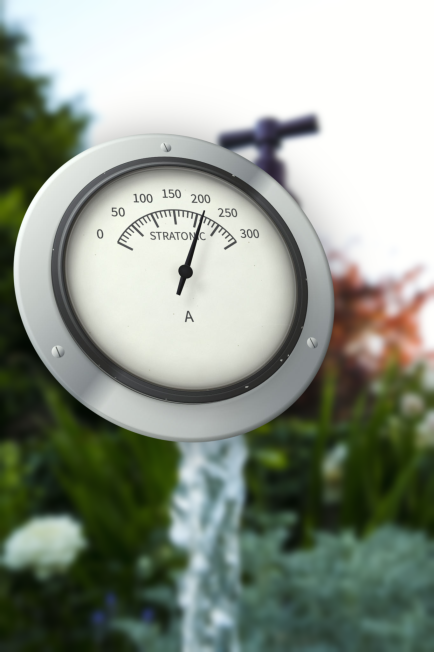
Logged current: 210 A
